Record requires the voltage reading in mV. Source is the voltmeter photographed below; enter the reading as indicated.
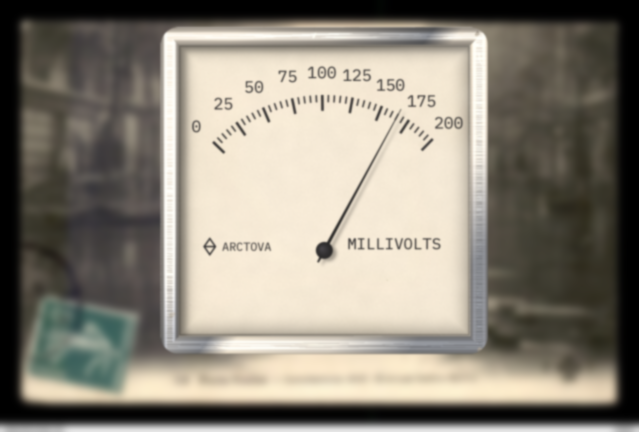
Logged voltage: 165 mV
